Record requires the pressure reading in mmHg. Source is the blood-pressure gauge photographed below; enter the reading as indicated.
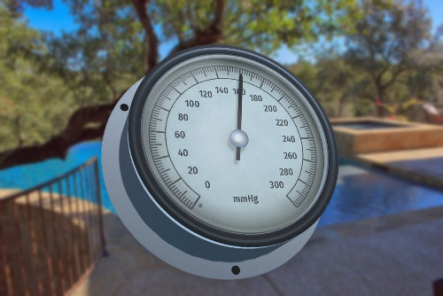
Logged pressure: 160 mmHg
